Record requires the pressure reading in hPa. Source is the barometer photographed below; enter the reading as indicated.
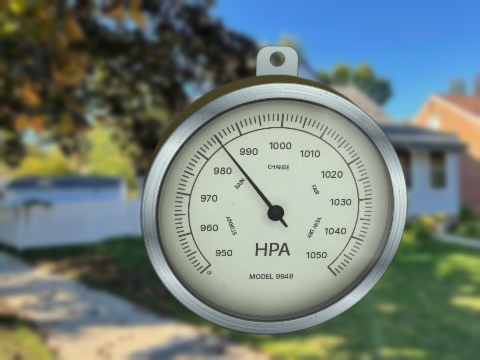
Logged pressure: 985 hPa
